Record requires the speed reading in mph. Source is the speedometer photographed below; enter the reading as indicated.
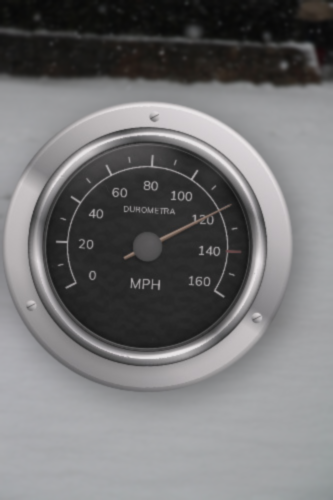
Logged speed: 120 mph
